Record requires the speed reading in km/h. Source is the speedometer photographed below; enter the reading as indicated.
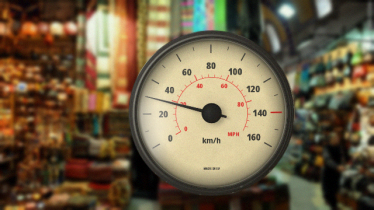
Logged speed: 30 km/h
